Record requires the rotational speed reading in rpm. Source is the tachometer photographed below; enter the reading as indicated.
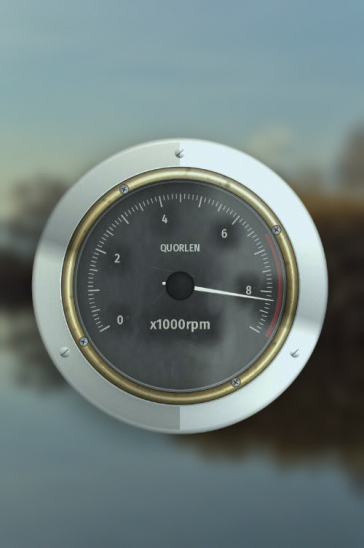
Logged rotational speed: 8200 rpm
